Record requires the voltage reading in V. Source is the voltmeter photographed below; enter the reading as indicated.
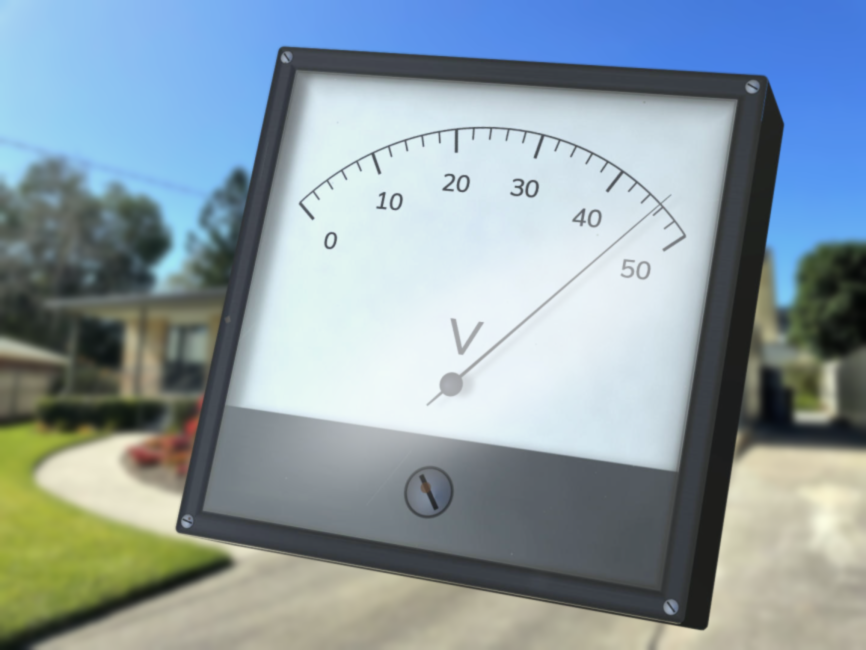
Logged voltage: 46 V
